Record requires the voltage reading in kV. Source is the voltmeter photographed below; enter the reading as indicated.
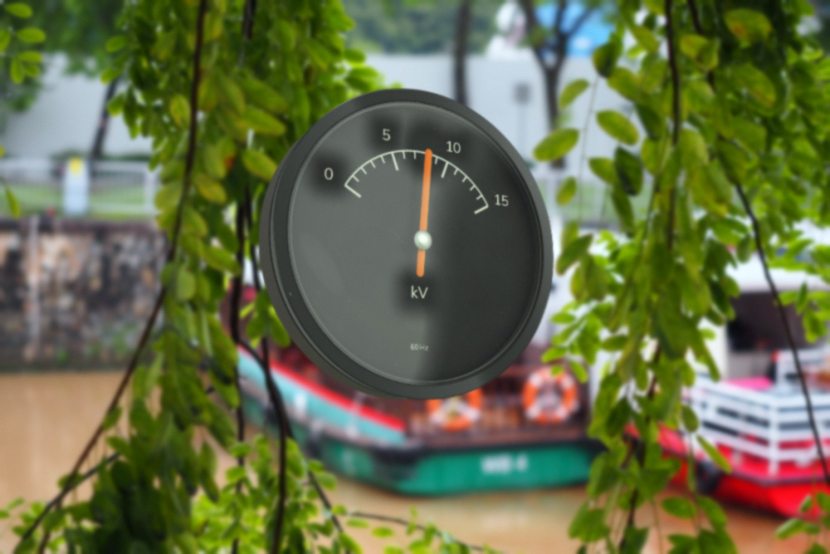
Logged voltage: 8 kV
